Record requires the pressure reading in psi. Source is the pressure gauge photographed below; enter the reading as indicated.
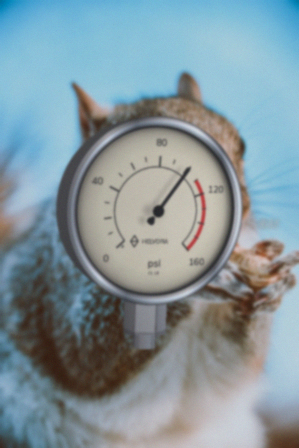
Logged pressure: 100 psi
